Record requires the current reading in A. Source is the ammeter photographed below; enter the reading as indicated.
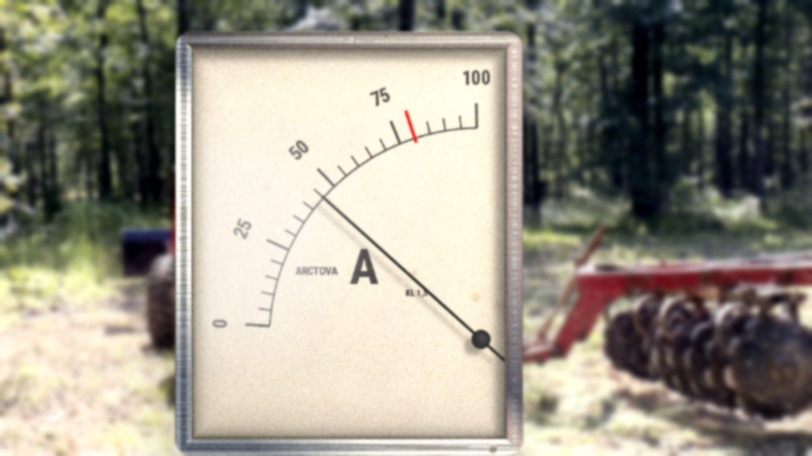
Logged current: 45 A
